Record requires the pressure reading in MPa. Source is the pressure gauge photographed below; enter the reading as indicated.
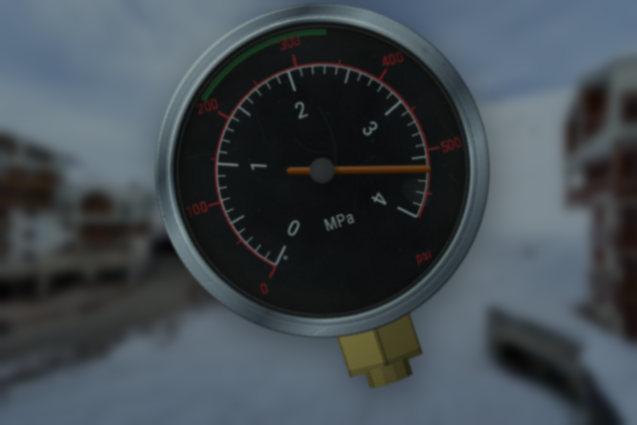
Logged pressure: 3.6 MPa
